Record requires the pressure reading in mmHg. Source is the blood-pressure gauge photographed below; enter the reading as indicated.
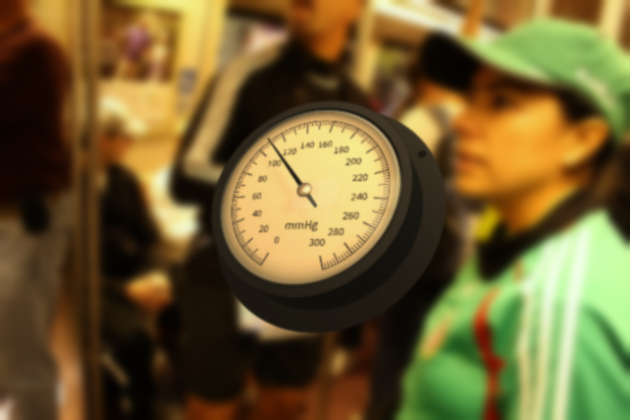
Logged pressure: 110 mmHg
